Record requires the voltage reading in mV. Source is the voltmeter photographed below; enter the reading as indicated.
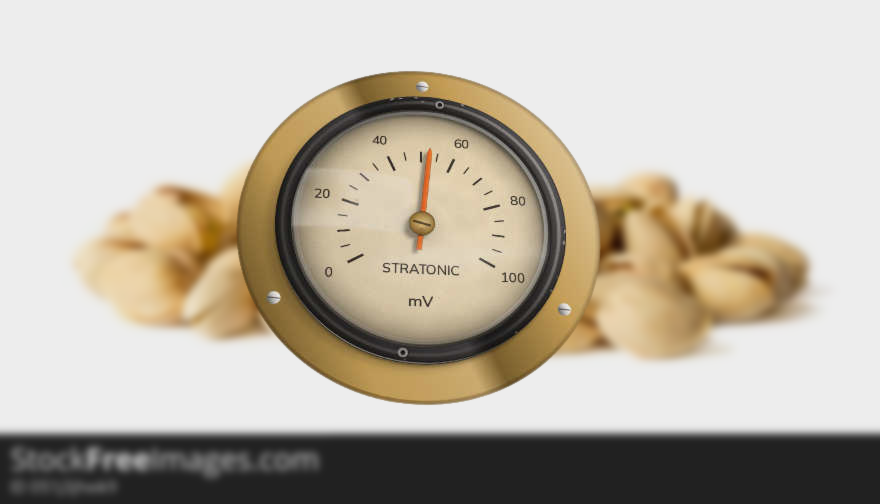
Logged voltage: 52.5 mV
